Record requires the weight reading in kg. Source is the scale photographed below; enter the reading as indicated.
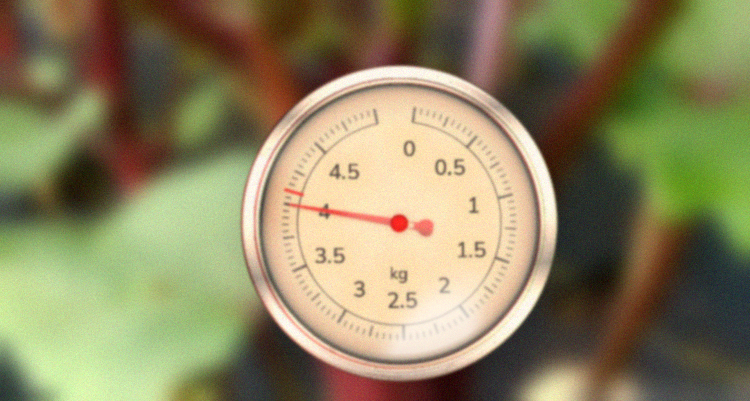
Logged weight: 4 kg
